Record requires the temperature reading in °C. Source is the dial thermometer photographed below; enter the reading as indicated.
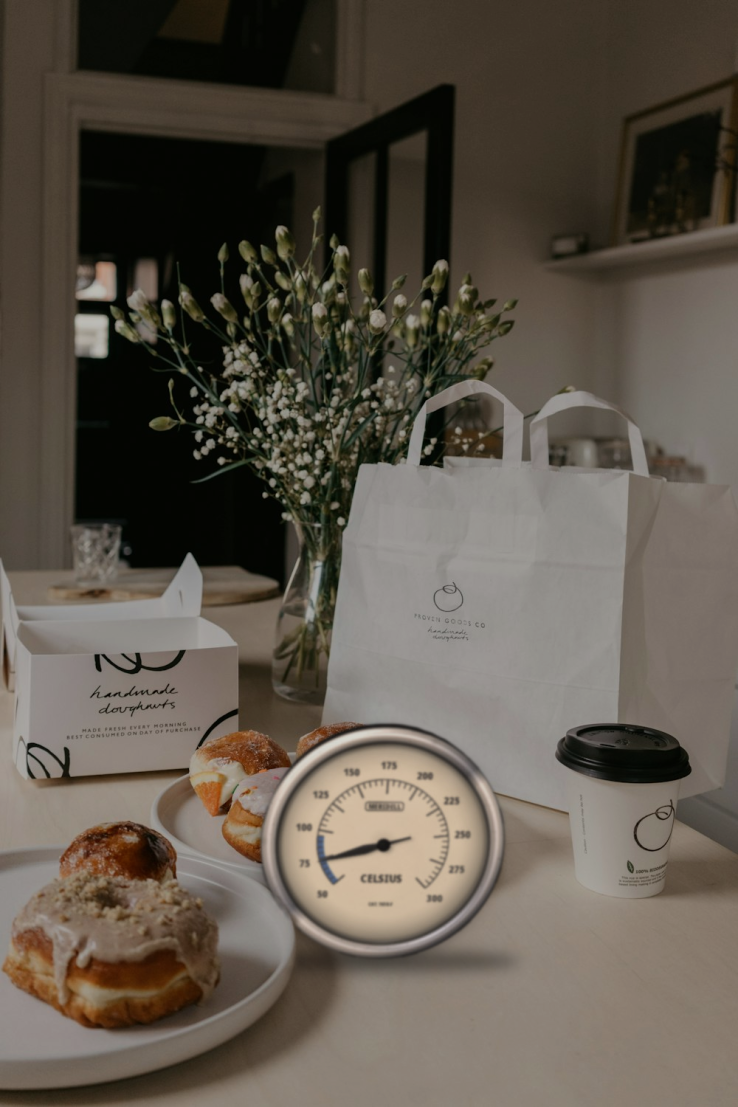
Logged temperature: 75 °C
